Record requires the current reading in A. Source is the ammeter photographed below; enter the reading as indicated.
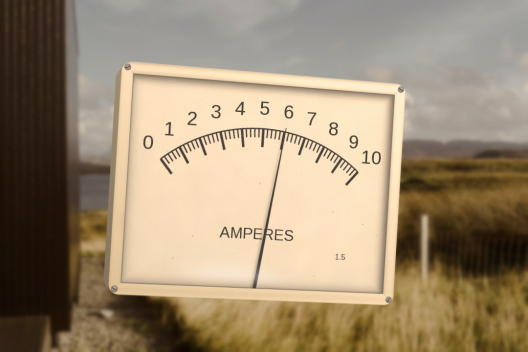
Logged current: 6 A
